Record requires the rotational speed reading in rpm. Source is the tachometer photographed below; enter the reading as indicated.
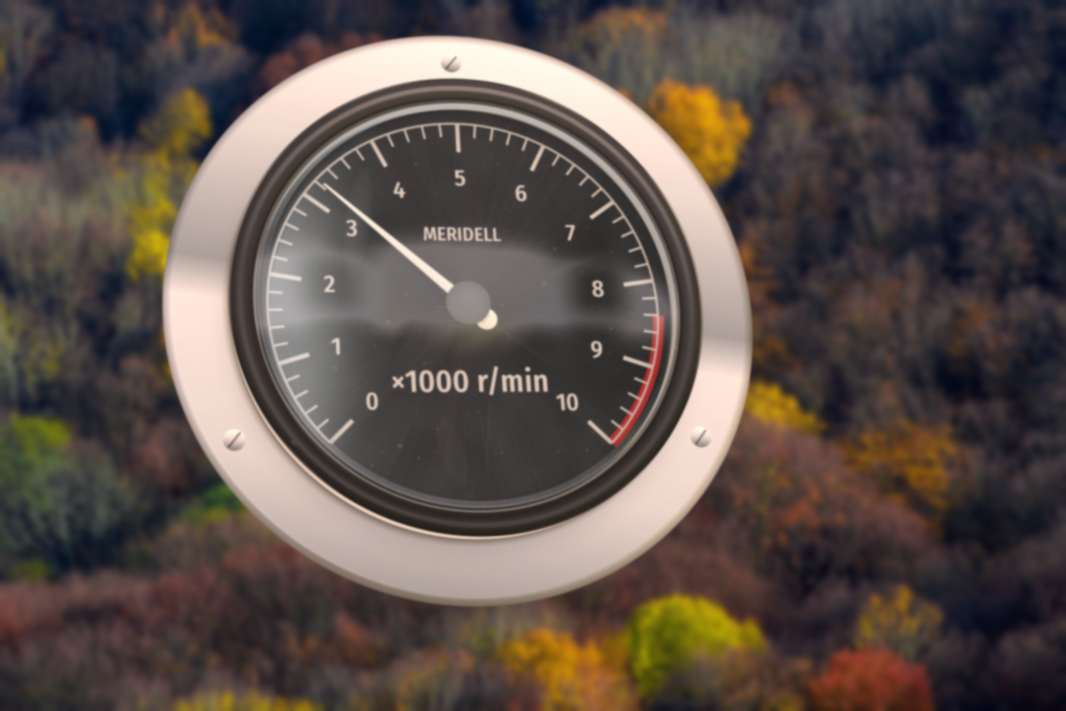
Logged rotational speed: 3200 rpm
